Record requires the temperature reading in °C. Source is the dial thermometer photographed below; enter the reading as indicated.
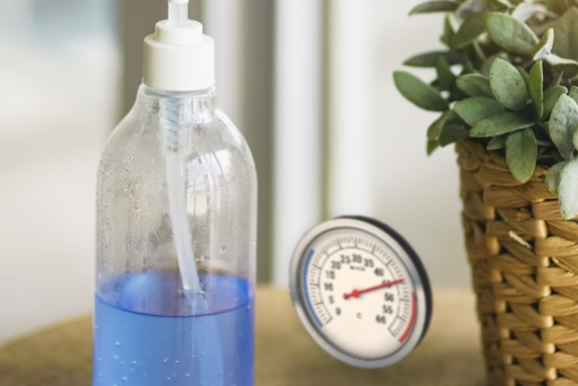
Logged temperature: 45 °C
